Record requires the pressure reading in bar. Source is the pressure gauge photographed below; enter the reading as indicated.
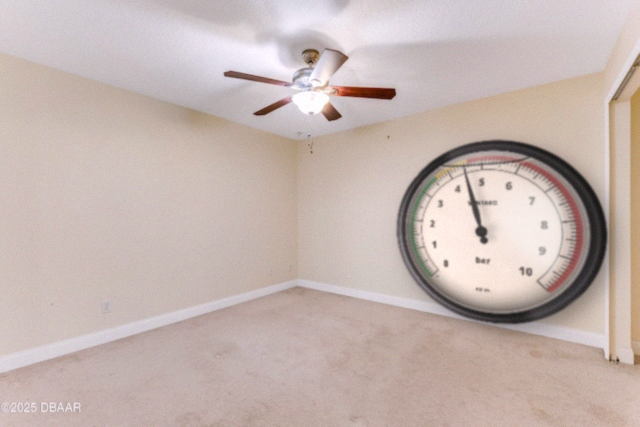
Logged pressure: 4.5 bar
